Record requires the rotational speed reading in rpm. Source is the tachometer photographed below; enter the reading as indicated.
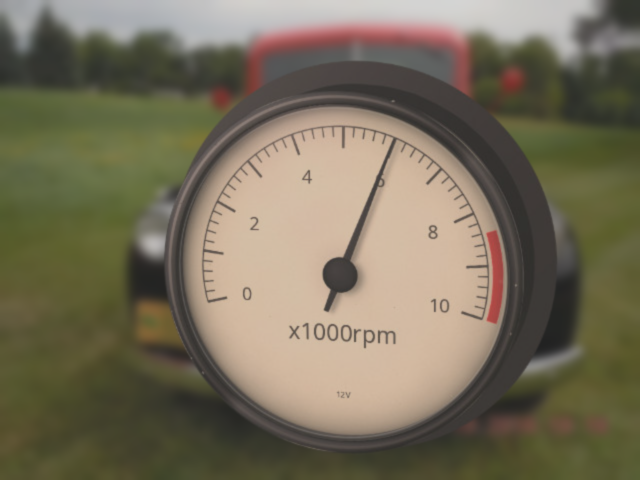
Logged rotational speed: 6000 rpm
